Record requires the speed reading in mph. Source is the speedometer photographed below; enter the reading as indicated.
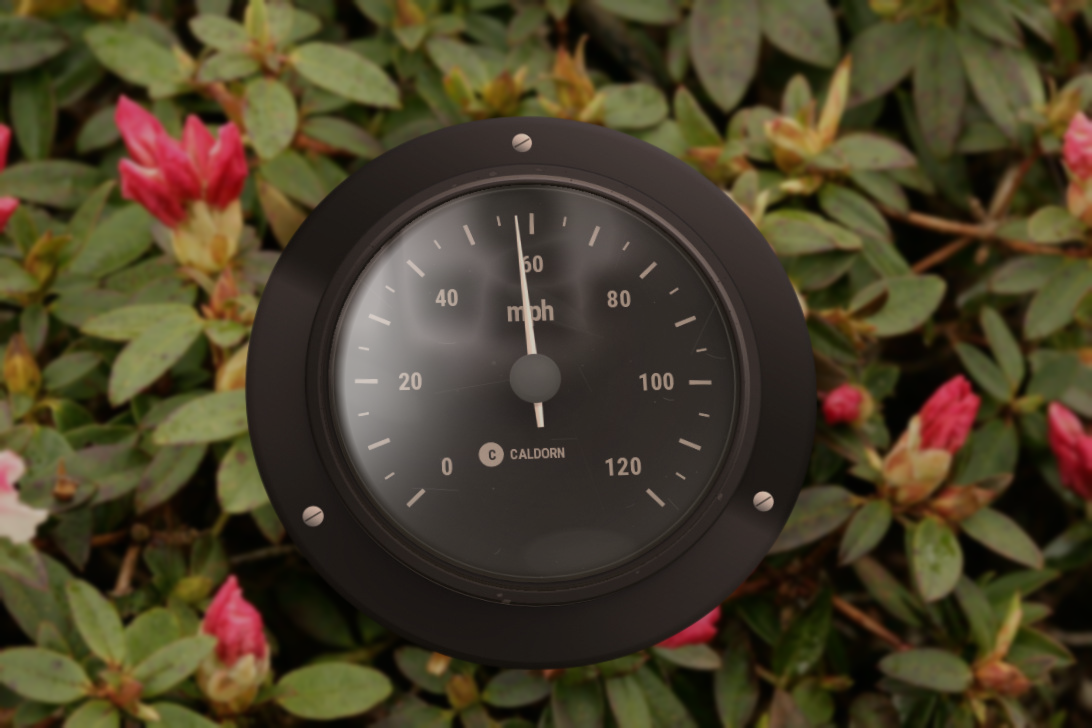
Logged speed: 57.5 mph
